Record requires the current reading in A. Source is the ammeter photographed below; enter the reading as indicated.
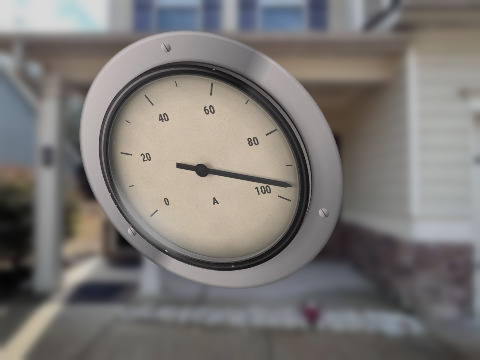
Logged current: 95 A
